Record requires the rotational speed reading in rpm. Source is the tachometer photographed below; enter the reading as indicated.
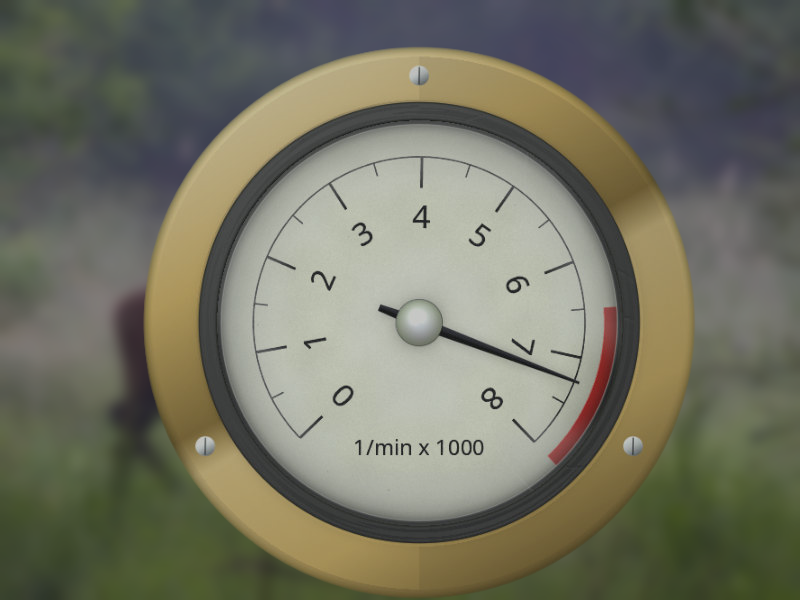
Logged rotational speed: 7250 rpm
